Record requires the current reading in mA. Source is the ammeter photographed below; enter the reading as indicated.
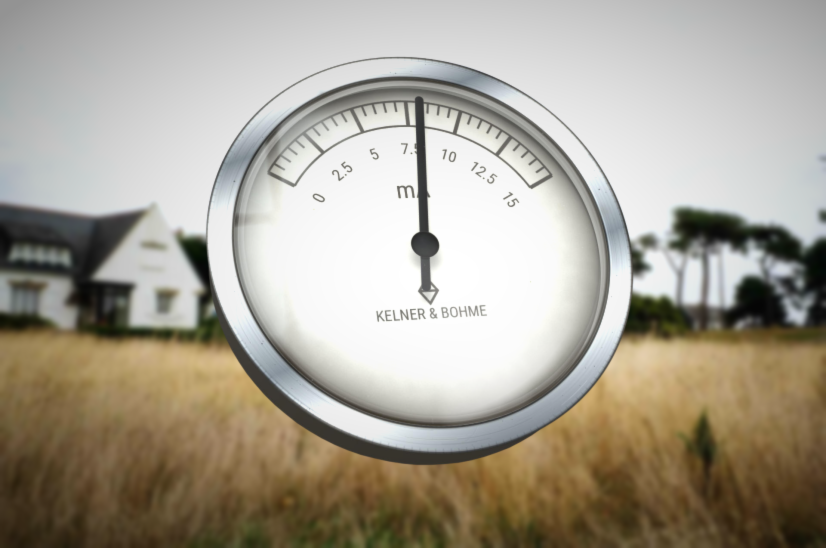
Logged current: 8 mA
